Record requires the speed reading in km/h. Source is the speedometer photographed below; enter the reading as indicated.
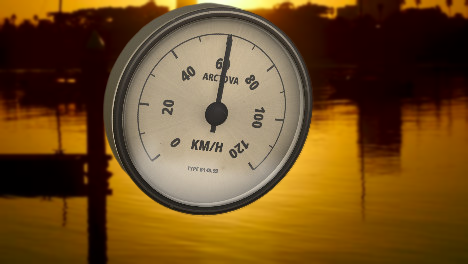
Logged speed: 60 km/h
